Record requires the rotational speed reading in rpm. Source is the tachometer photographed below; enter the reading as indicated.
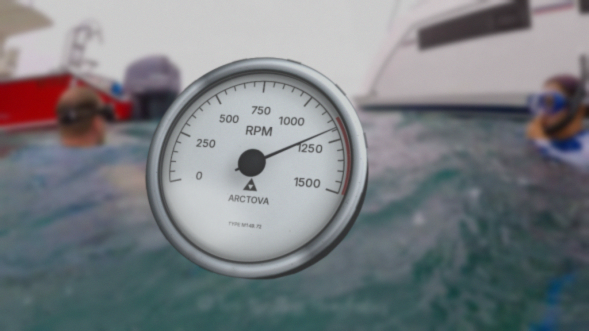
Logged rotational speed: 1200 rpm
